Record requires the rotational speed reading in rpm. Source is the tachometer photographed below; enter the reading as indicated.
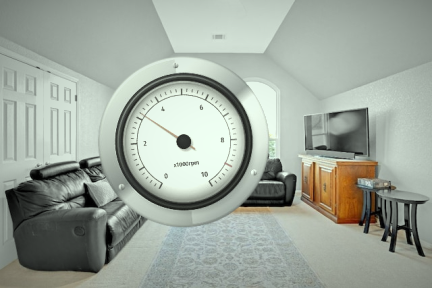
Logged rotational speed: 3200 rpm
